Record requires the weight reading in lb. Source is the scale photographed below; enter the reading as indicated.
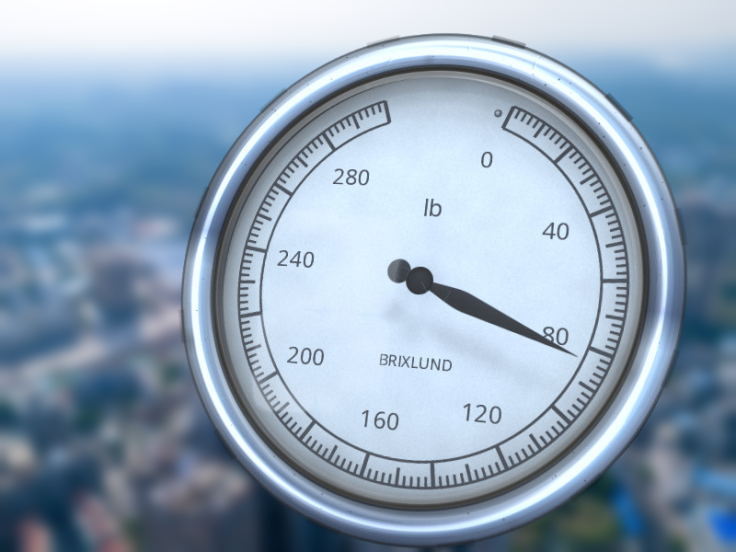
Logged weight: 84 lb
